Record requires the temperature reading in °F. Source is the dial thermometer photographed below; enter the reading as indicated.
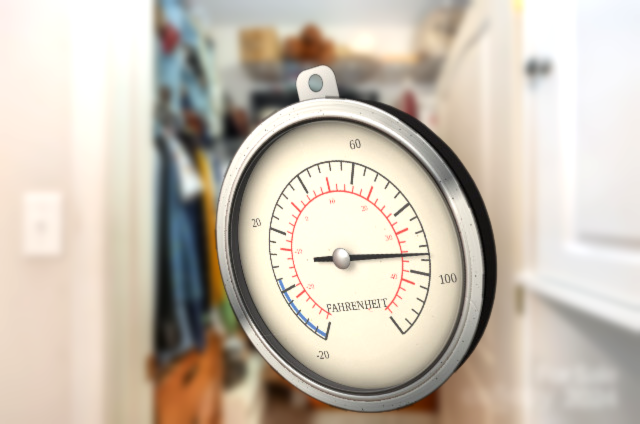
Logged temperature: 94 °F
